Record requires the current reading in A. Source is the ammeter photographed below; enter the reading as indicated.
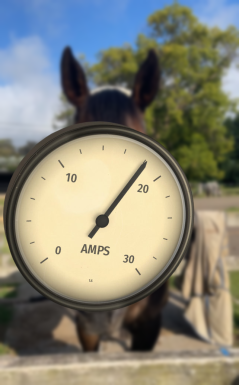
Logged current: 18 A
